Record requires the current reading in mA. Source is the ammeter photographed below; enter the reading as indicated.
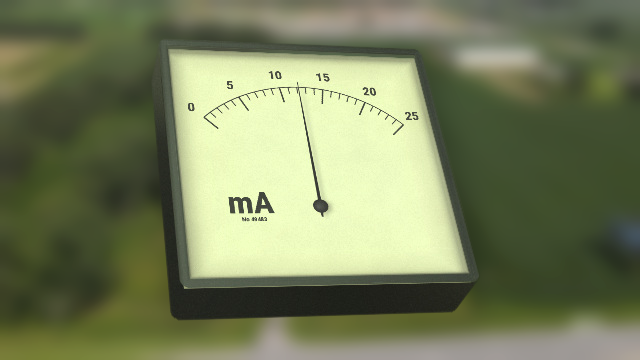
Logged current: 12 mA
